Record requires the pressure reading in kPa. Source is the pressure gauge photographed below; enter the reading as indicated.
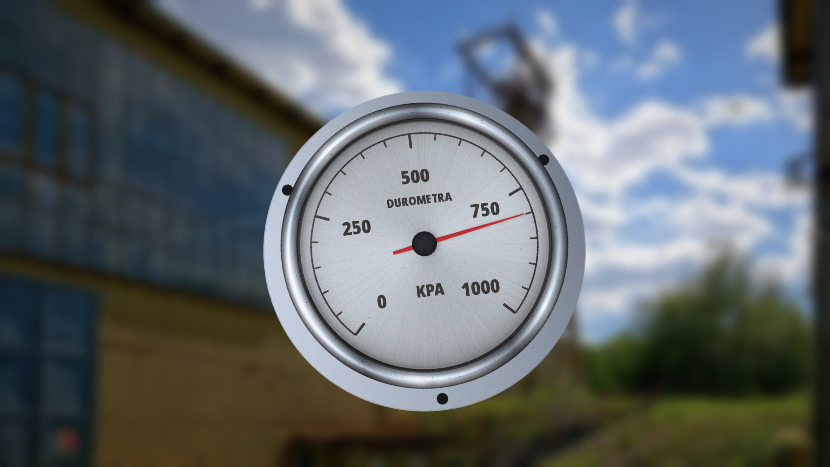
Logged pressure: 800 kPa
